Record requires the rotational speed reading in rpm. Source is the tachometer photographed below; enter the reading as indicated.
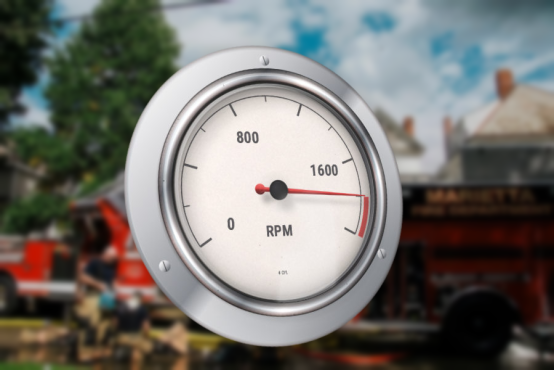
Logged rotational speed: 1800 rpm
